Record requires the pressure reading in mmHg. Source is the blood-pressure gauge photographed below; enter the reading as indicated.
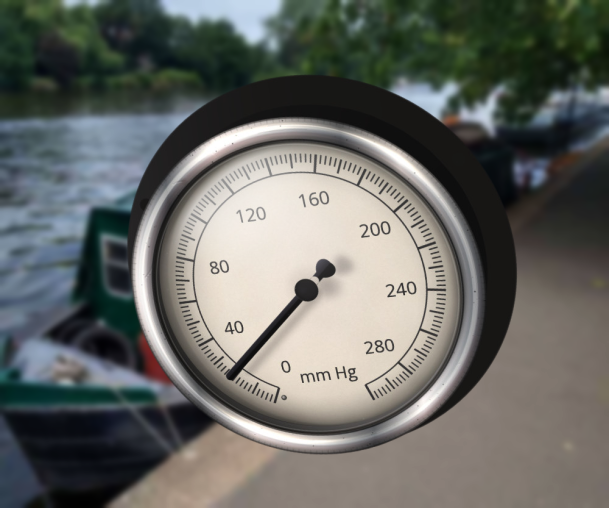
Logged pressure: 22 mmHg
